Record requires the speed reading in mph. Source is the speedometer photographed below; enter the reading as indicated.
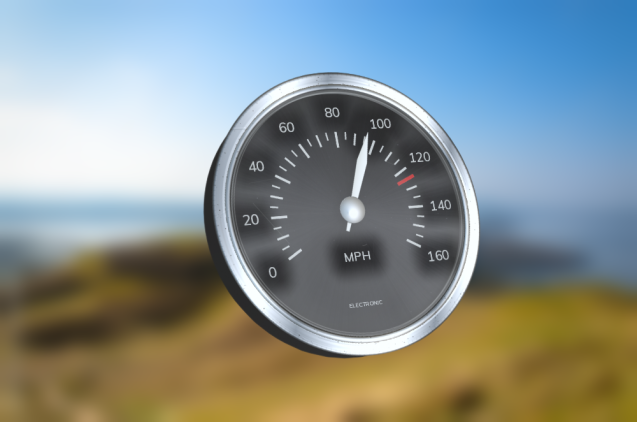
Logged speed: 95 mph
